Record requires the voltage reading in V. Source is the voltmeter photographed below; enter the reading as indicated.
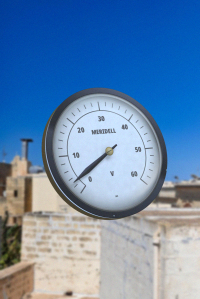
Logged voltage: 3 V
